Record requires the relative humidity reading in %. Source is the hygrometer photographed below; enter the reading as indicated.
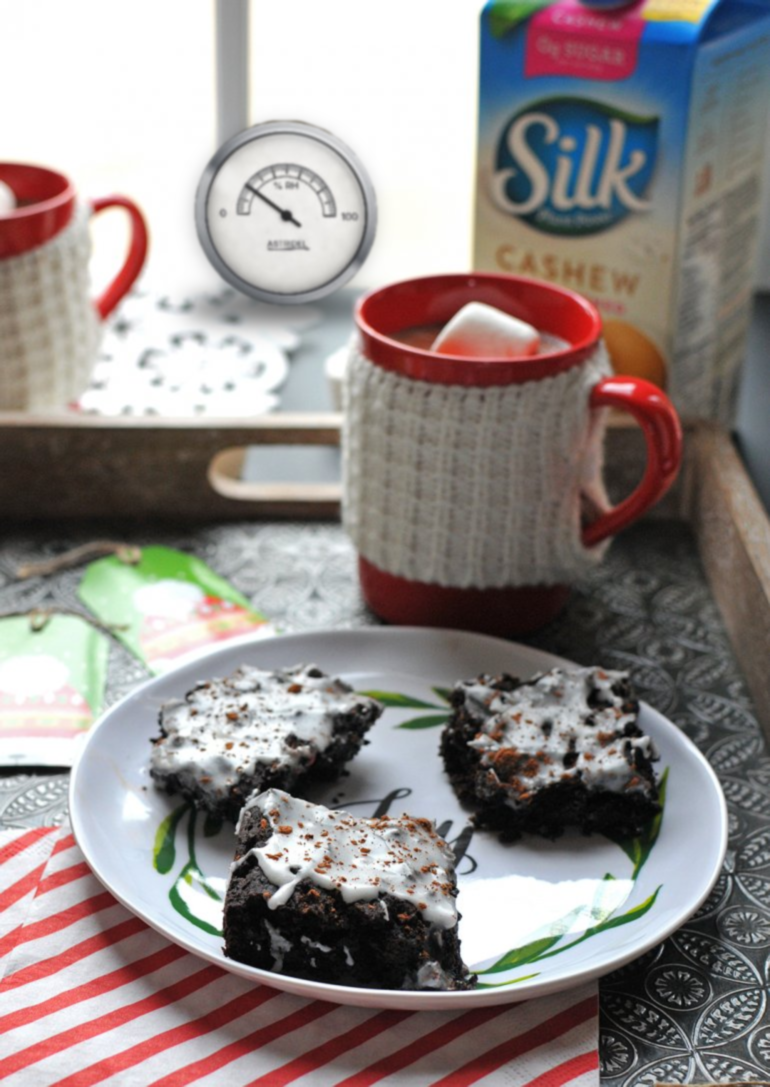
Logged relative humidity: 20 %
